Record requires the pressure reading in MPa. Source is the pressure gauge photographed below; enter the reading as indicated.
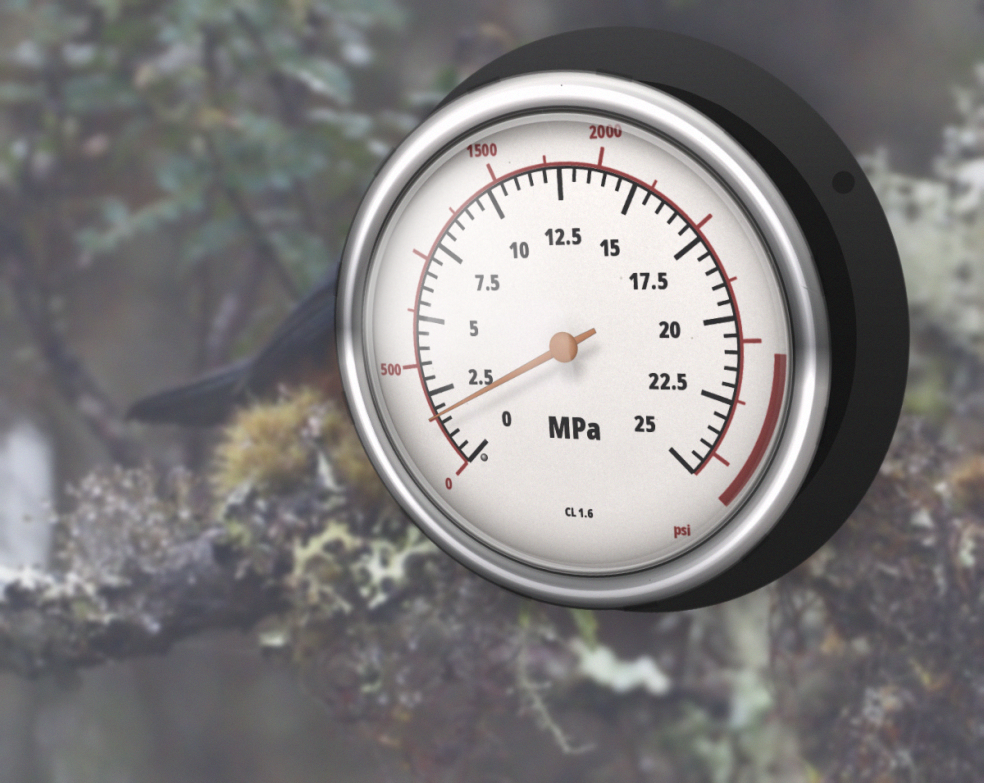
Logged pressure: 1.75 MPa
